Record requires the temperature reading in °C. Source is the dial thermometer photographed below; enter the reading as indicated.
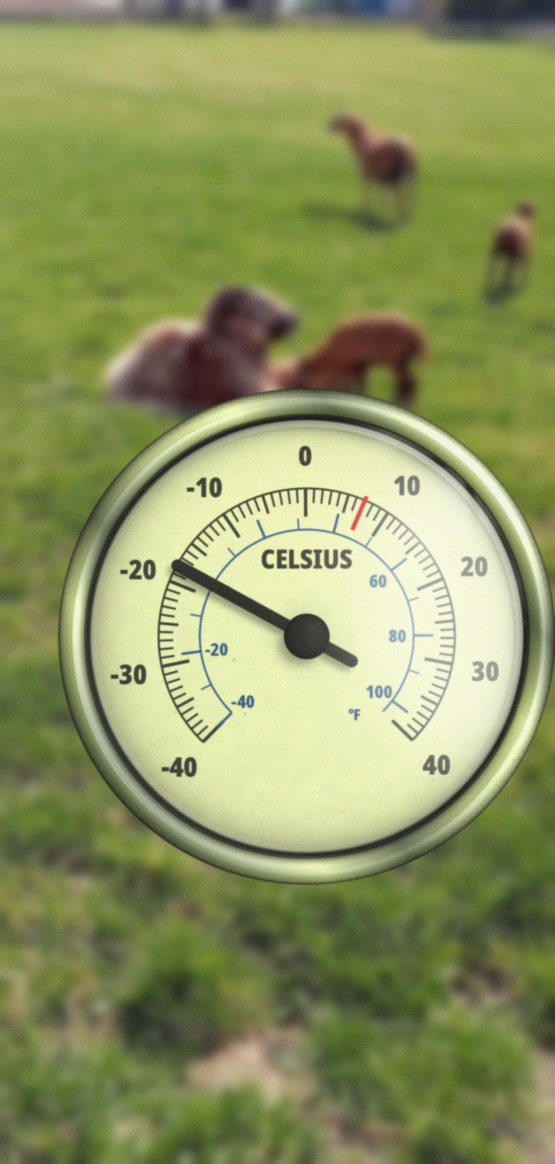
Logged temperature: -18 °C
